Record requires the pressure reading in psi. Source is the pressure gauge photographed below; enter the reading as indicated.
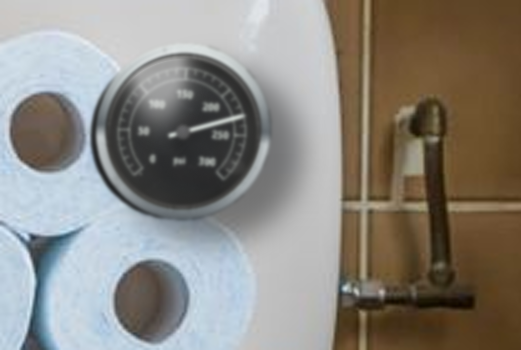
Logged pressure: 230 psi
